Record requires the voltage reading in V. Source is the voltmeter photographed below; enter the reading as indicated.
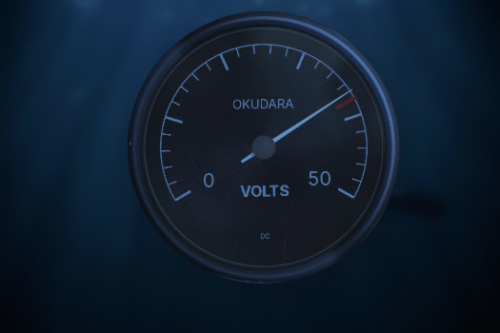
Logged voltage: 37 V
